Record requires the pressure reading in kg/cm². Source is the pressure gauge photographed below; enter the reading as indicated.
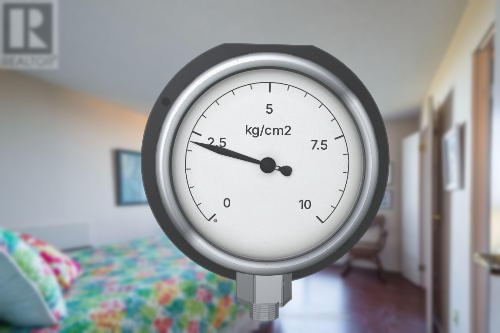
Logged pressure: 2.25 kg/cm²
